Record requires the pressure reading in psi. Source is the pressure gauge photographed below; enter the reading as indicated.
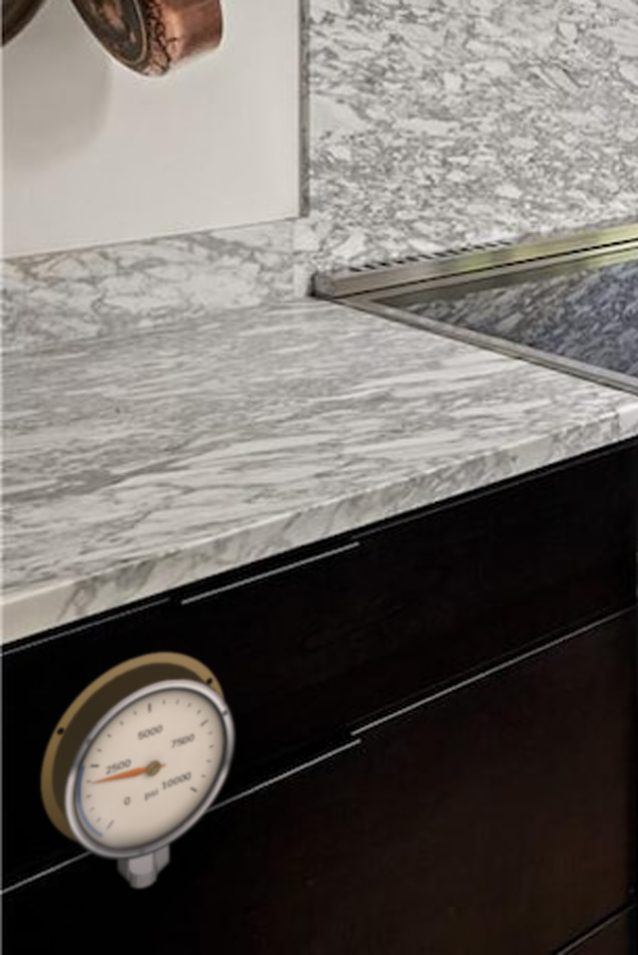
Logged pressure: 2000 psi
